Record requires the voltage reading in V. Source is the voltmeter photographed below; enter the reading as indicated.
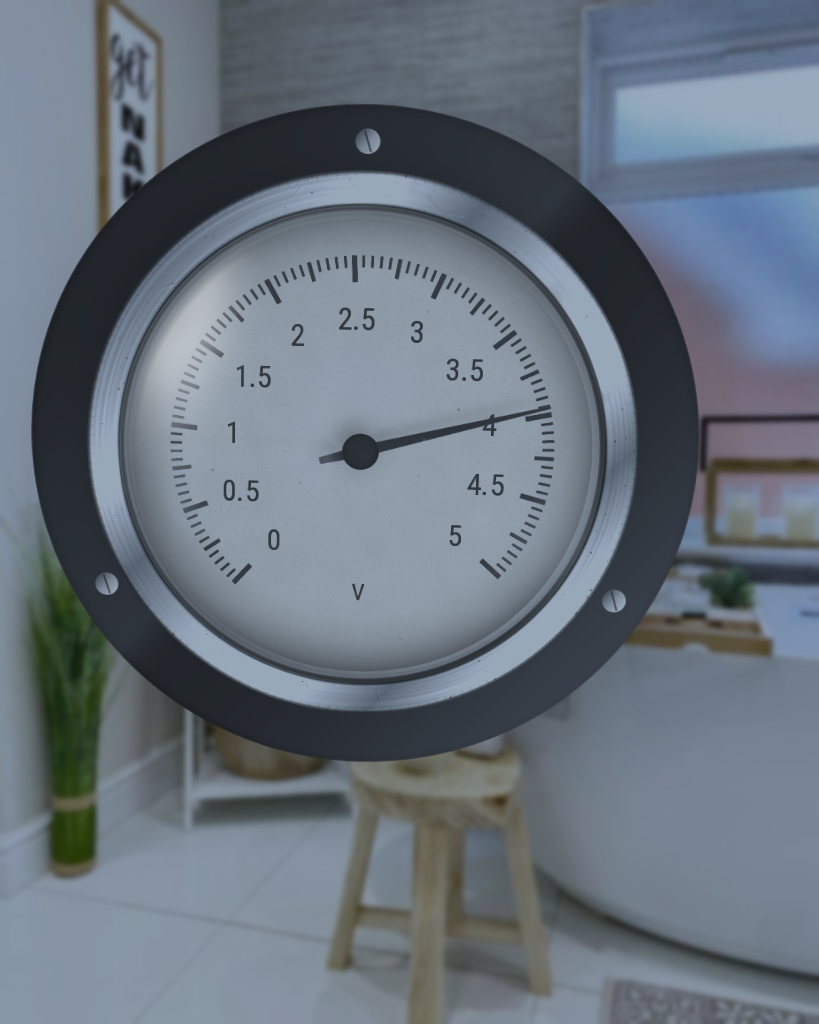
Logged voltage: 3.95 V
